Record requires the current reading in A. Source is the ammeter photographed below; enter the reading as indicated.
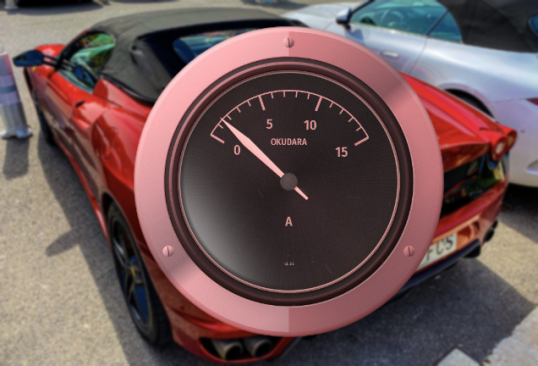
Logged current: 1.5 A
